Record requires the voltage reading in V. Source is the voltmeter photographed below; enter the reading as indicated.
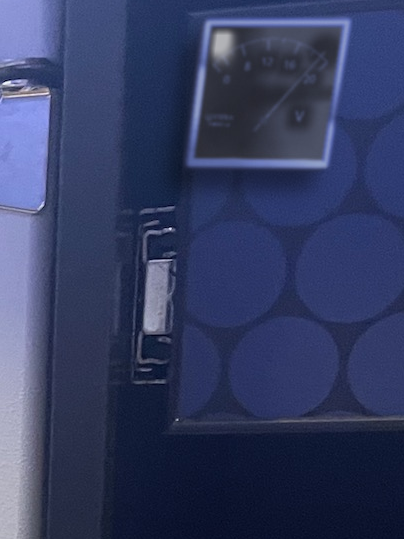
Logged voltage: 19 V
